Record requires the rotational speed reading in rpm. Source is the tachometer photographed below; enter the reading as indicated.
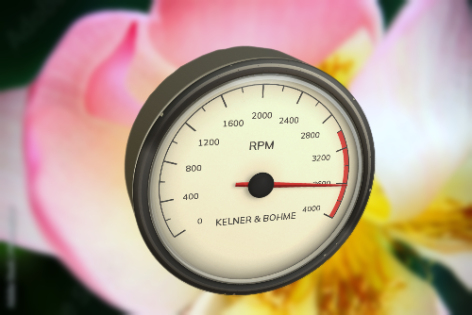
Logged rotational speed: 3600 rpm
